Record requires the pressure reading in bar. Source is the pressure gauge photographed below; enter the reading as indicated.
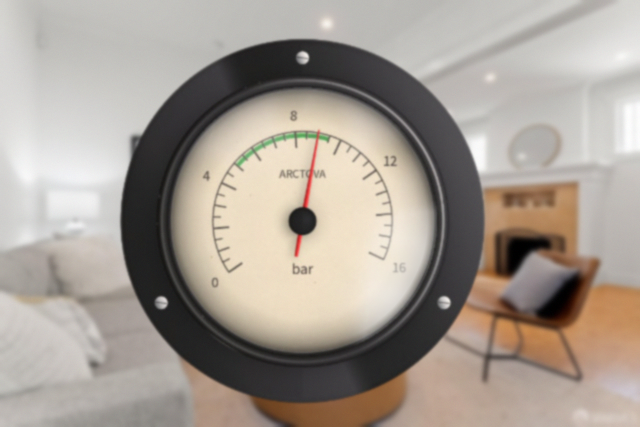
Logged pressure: 9 bar
